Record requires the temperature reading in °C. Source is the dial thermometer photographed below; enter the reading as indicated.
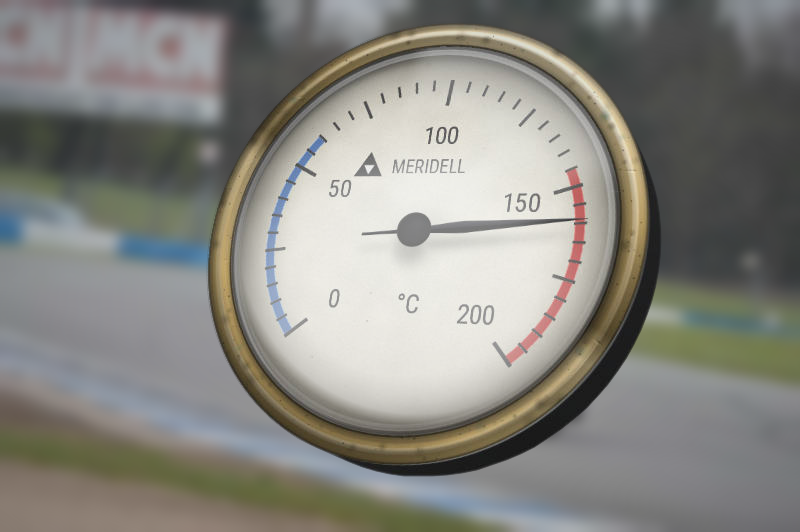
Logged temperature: 160 °C
